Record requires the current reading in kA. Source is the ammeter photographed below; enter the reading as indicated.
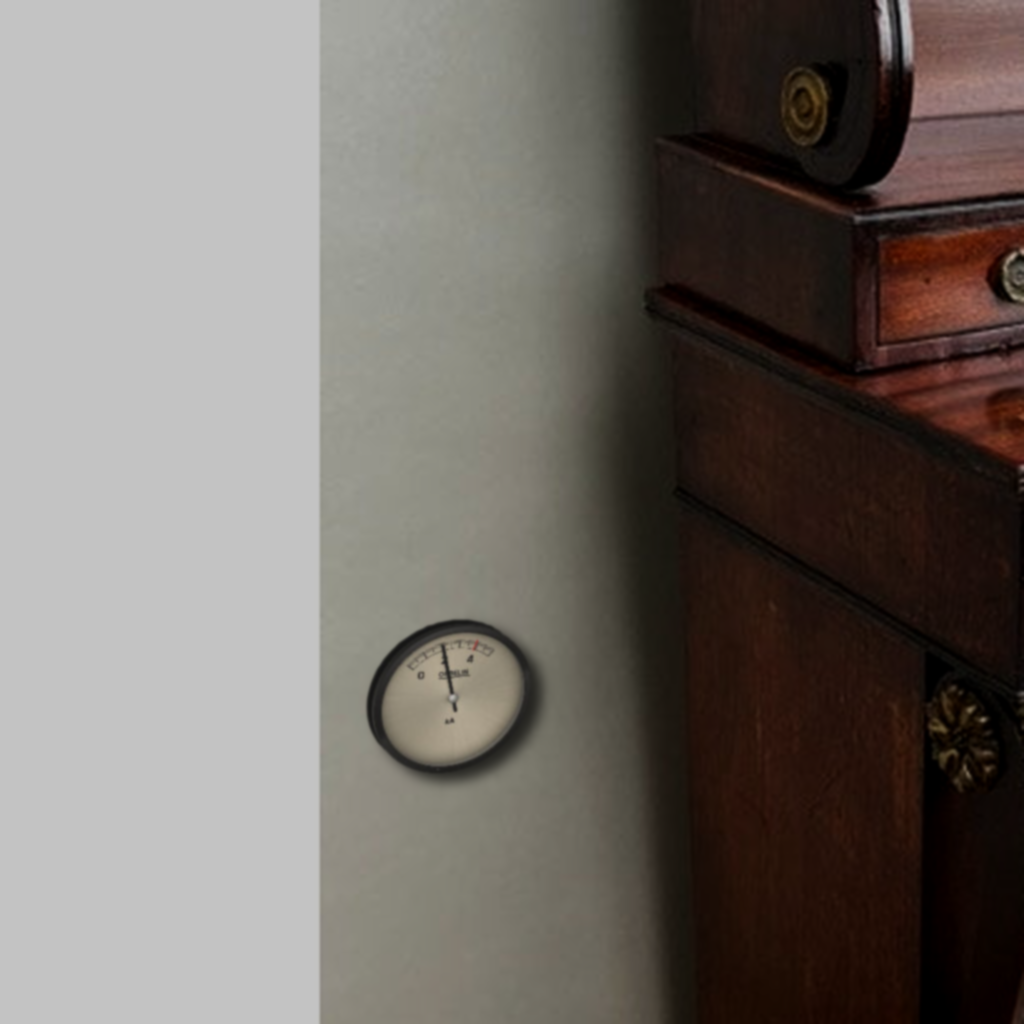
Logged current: 2 kA
